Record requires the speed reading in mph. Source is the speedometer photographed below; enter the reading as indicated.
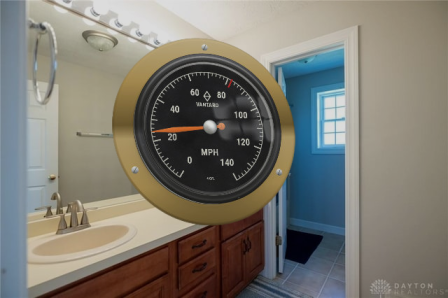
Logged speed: 24 mph
